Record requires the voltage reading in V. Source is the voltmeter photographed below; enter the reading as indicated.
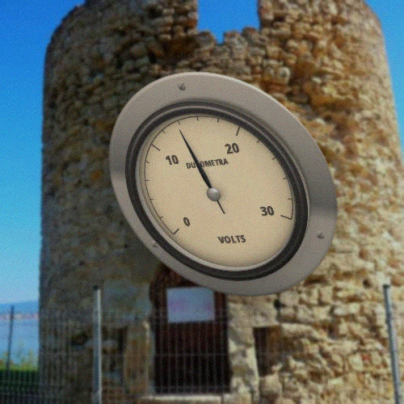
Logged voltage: 14 V
